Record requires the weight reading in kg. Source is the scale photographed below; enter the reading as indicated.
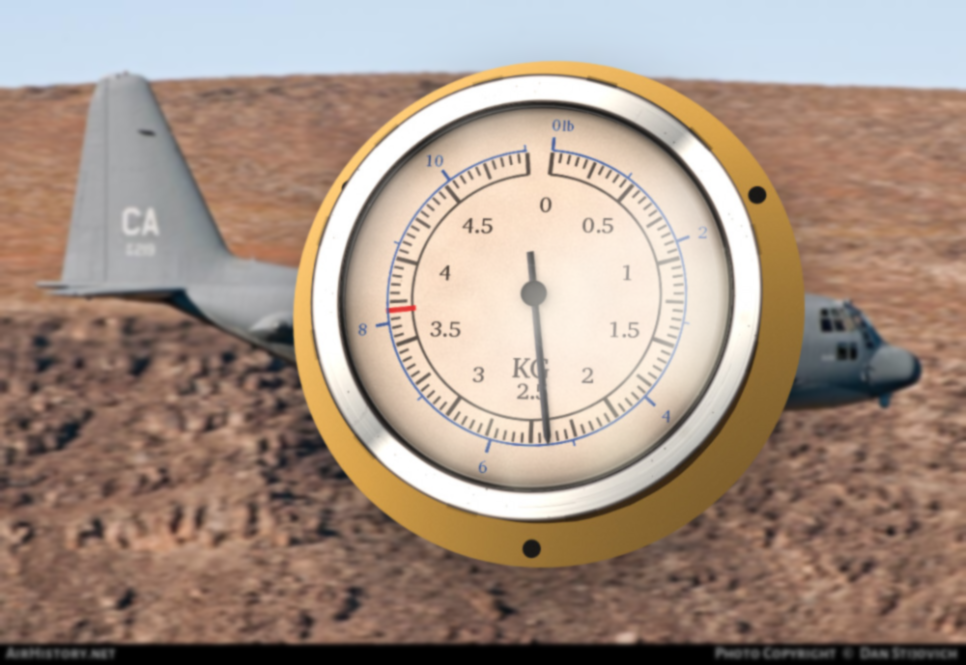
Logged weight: 2.4 kg
